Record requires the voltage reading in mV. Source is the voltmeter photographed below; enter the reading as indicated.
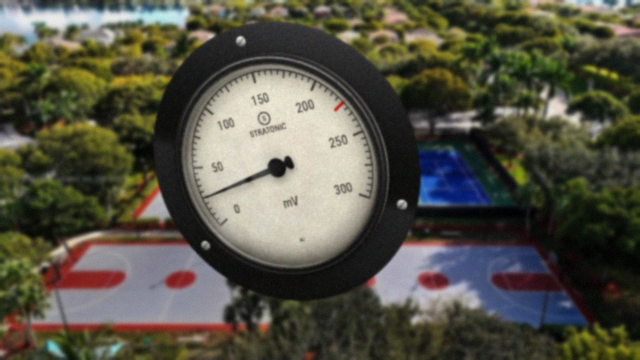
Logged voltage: 25 mV
